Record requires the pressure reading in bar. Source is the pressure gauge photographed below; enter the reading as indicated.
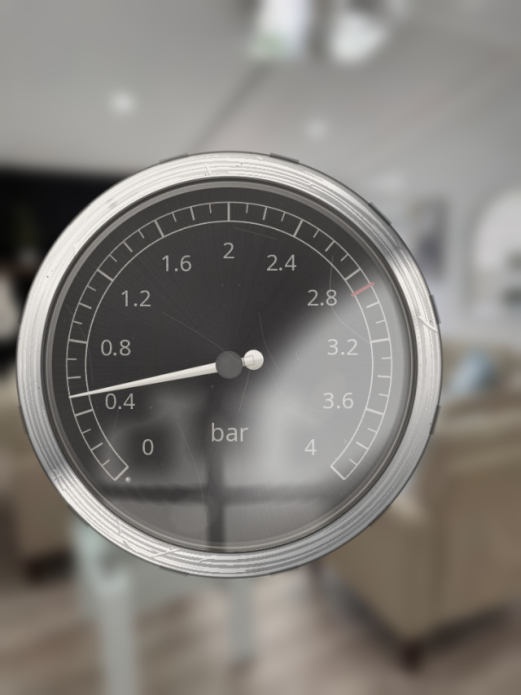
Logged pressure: 0.5 bar
